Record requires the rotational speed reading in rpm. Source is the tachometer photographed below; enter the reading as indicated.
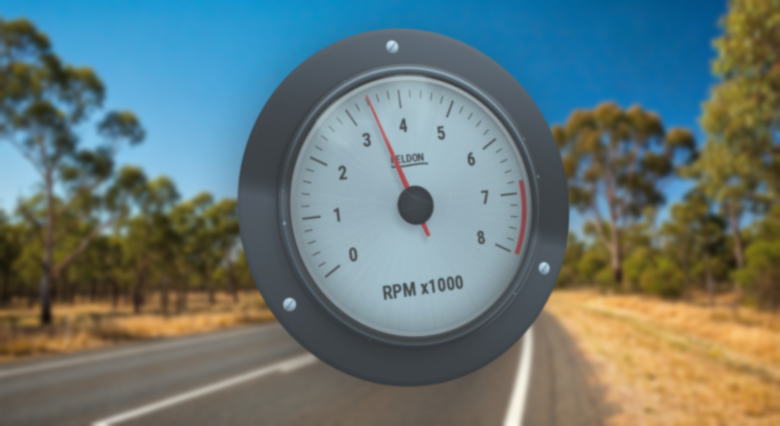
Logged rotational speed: 3400 rpm
